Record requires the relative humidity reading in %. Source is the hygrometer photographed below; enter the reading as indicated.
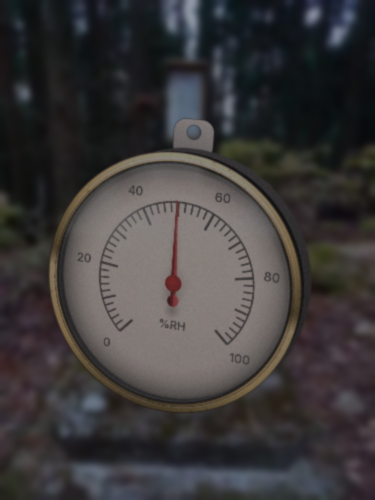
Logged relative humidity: 50 %
